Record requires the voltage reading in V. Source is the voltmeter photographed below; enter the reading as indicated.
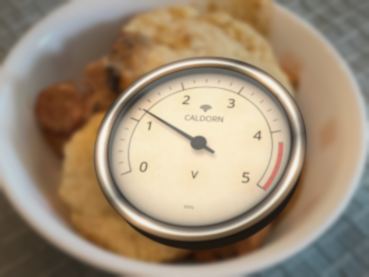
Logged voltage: 1.2 V
